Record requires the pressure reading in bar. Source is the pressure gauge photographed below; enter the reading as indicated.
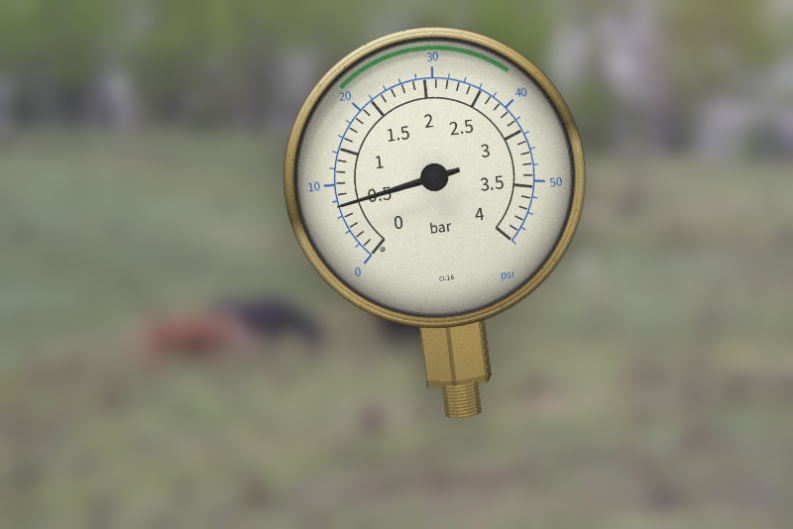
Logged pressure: 0.5 bar
